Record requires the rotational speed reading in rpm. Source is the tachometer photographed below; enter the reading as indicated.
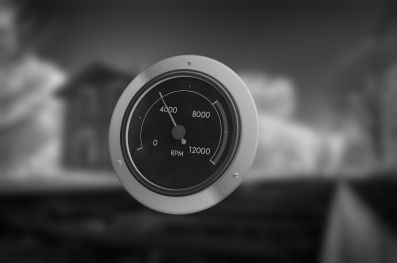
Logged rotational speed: 4000 rpm
